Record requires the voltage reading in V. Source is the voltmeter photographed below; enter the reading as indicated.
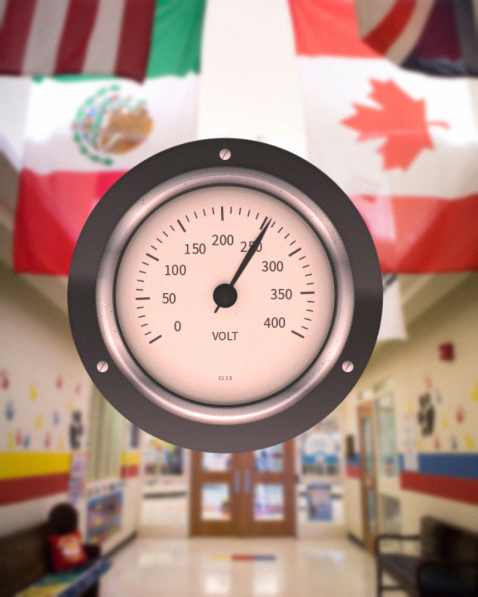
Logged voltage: 255 V
